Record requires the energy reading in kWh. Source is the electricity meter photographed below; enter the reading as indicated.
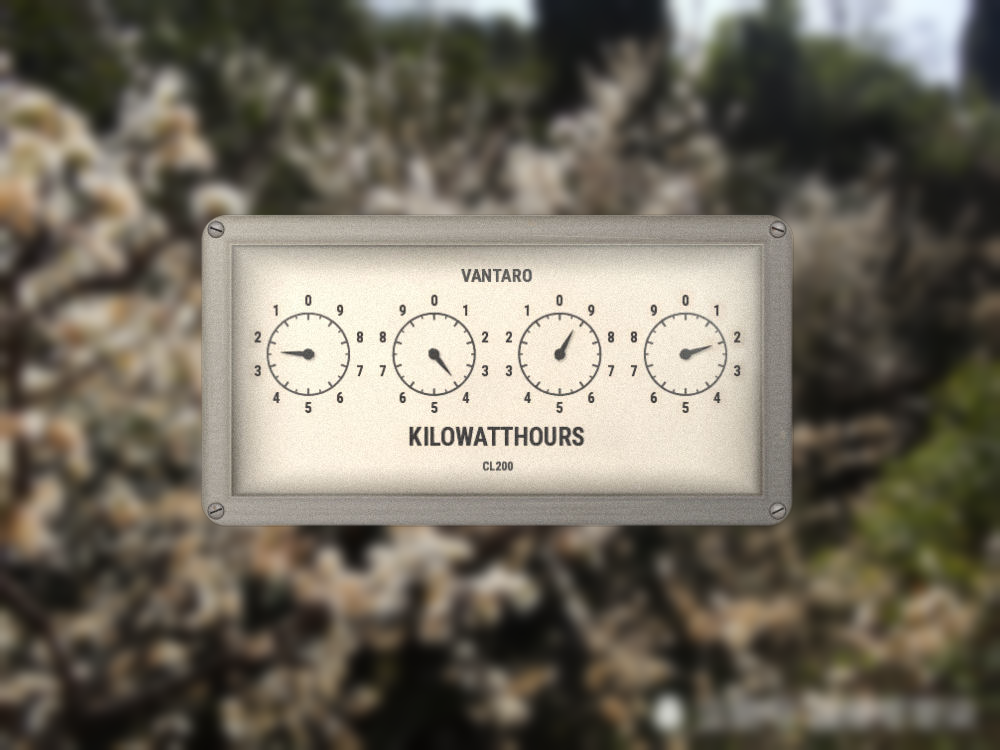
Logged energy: 2392 kWh
